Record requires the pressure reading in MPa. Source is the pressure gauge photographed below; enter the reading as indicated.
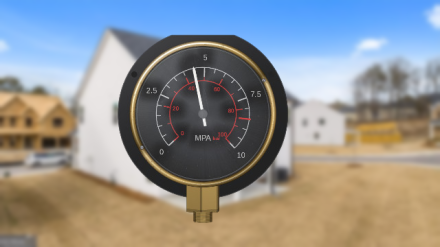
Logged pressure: 4.5 MPa
